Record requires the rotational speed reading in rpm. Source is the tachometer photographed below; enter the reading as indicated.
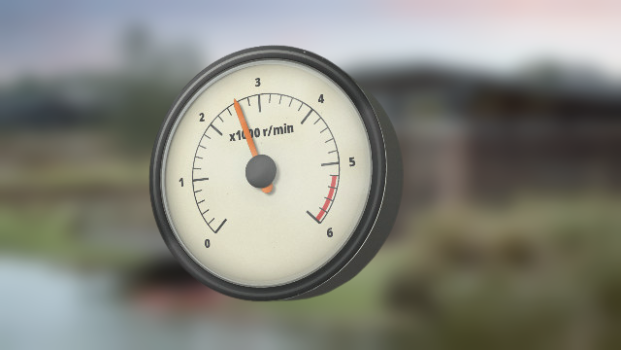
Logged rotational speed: 2600 rpm
